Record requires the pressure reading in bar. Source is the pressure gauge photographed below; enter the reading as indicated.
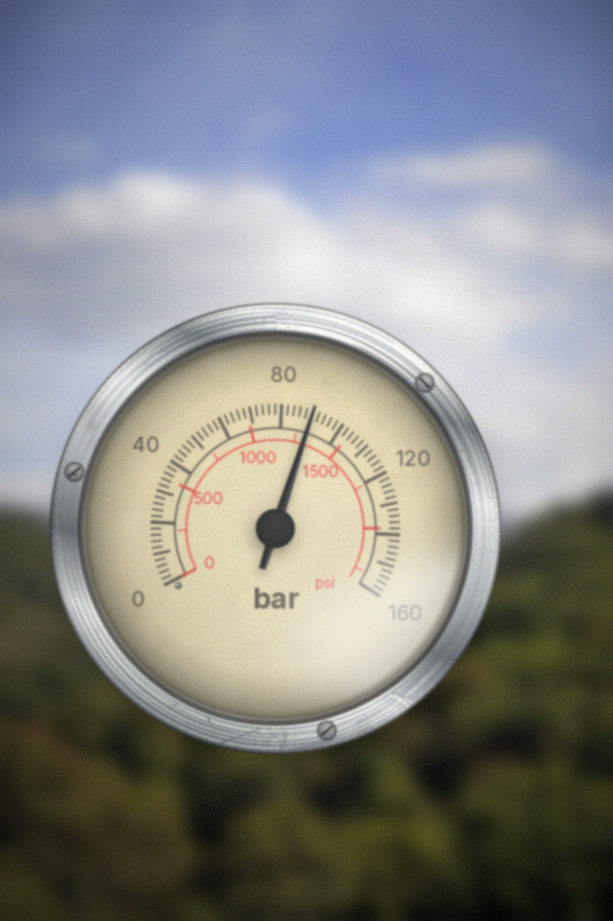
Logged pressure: 90 bar
